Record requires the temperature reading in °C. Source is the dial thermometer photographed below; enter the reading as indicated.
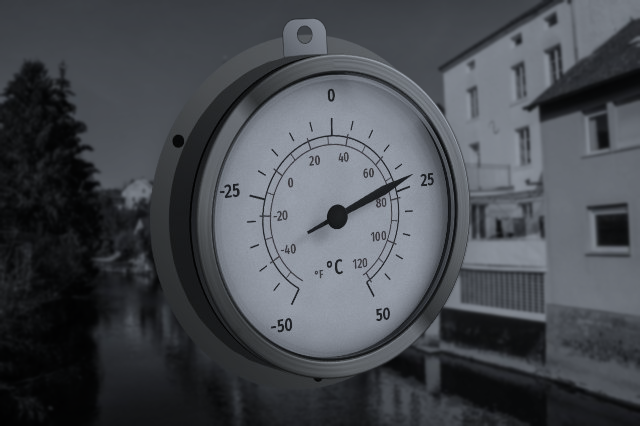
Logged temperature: 22.5 °C
